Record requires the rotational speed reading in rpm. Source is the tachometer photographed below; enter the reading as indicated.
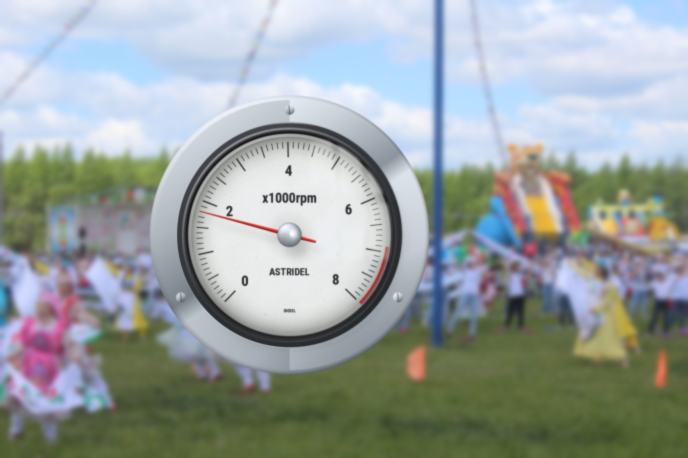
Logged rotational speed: 1800 rpm
